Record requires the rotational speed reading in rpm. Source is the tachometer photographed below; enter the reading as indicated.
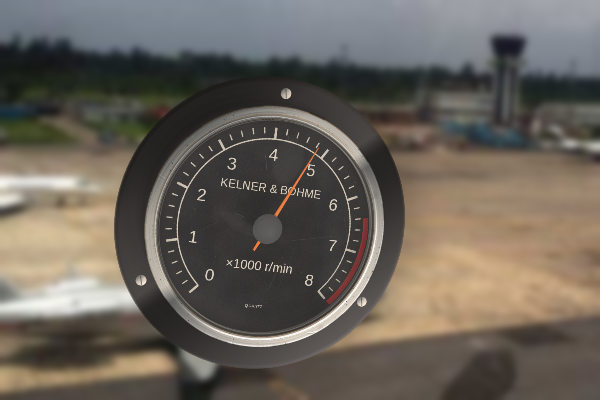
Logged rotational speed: 4800 rpm
